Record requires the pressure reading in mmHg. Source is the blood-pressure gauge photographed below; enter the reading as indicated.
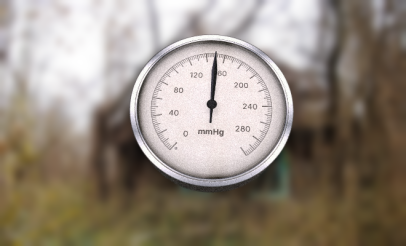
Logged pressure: 150 mmHg
